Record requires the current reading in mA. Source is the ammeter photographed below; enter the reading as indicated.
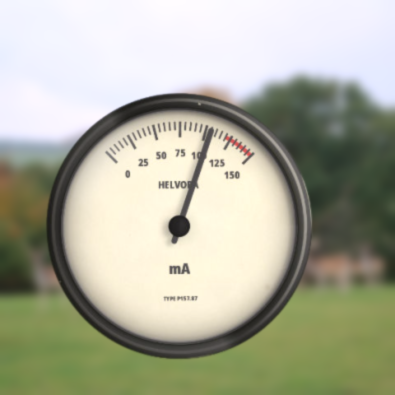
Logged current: 105 mA
